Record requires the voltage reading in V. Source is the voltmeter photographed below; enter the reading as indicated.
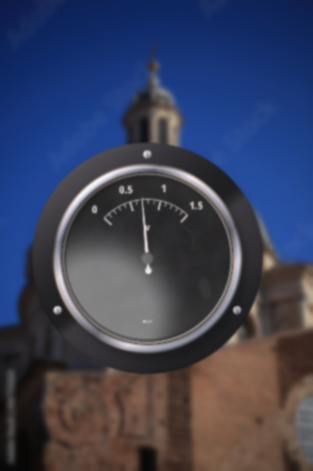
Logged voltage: 0.7 V
